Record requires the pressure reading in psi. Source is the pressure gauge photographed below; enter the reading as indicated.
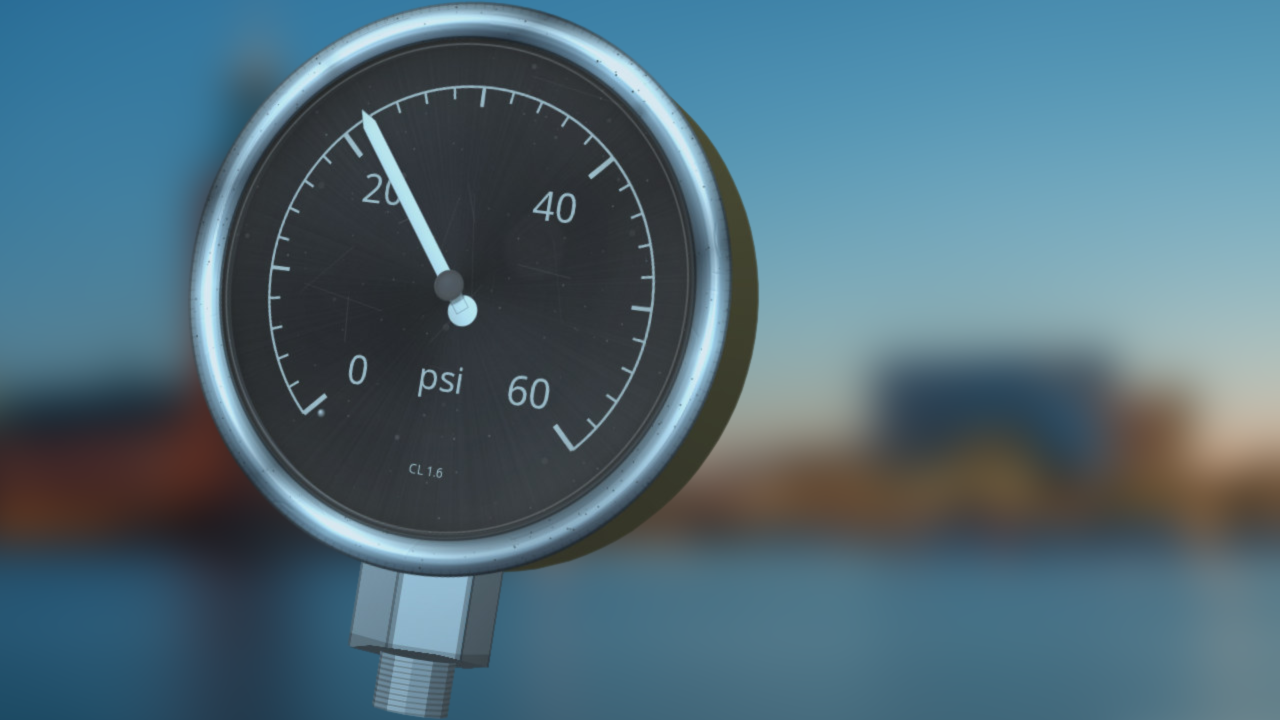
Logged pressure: 22 psi
